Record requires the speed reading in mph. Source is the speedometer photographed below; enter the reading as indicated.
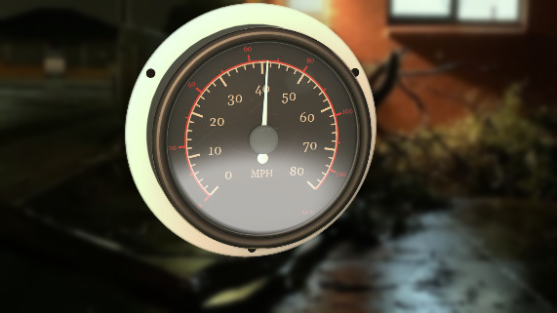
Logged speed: 41 mph
